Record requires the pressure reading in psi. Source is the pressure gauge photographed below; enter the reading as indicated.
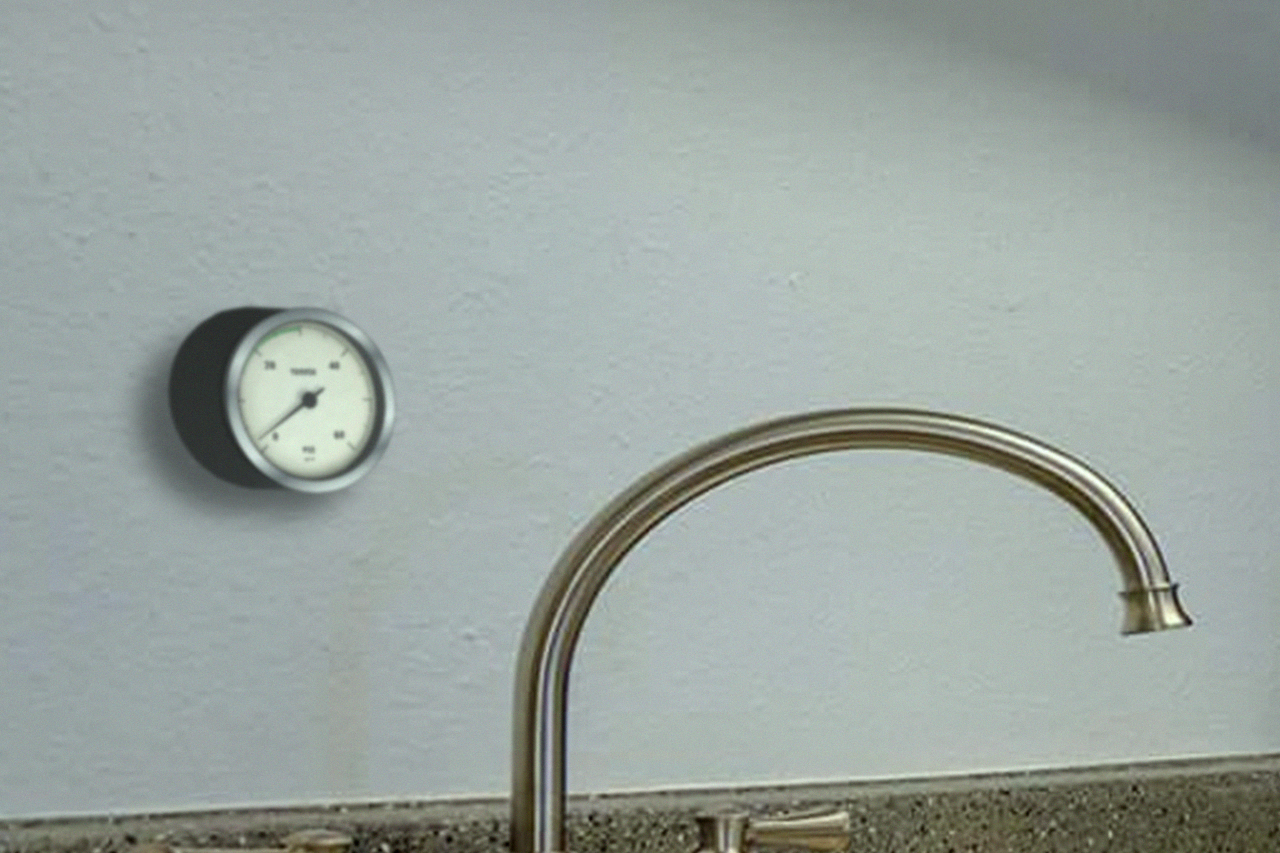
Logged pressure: 2.5 psi
